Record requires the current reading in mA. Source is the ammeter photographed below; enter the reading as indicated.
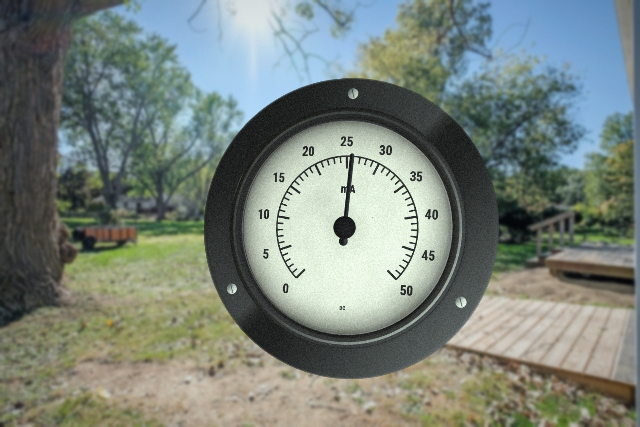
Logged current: 26 mA
